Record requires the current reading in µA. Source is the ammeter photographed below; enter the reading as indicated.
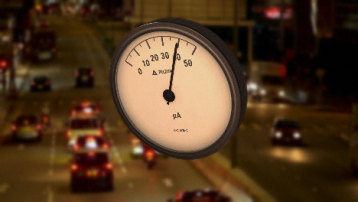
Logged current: 40 µA
